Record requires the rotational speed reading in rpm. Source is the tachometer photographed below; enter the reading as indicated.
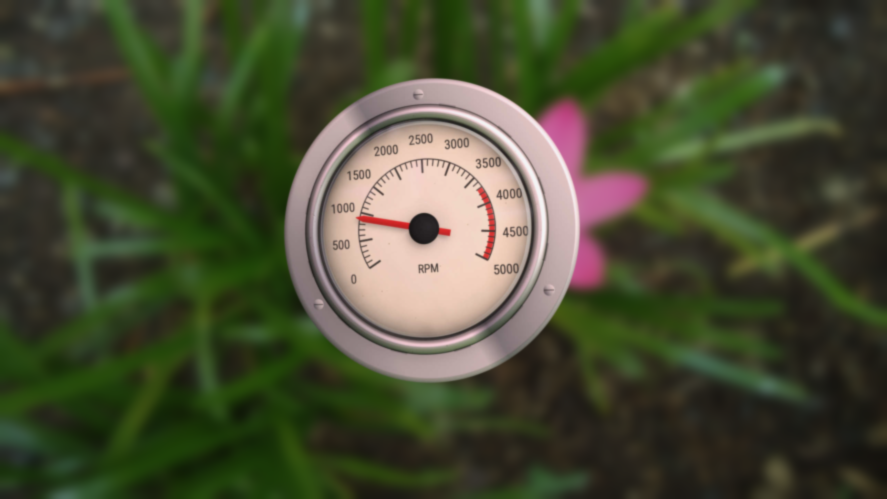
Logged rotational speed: 900 rpm
